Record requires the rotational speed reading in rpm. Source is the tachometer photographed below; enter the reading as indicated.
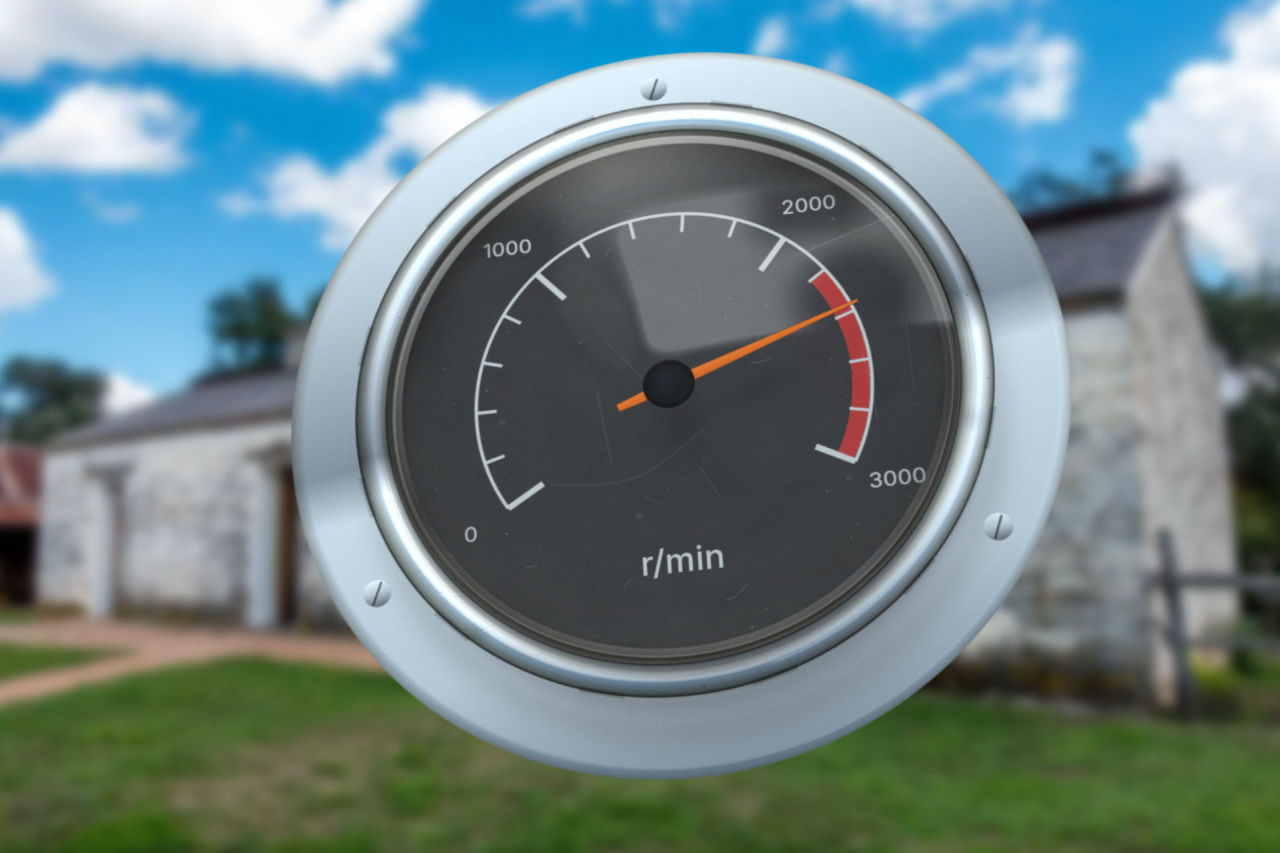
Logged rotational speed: 2400 rpm
